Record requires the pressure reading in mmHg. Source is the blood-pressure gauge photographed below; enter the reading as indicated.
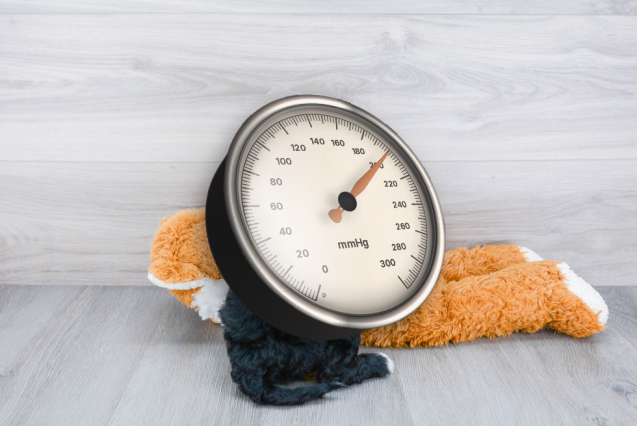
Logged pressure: 200 mmHg
